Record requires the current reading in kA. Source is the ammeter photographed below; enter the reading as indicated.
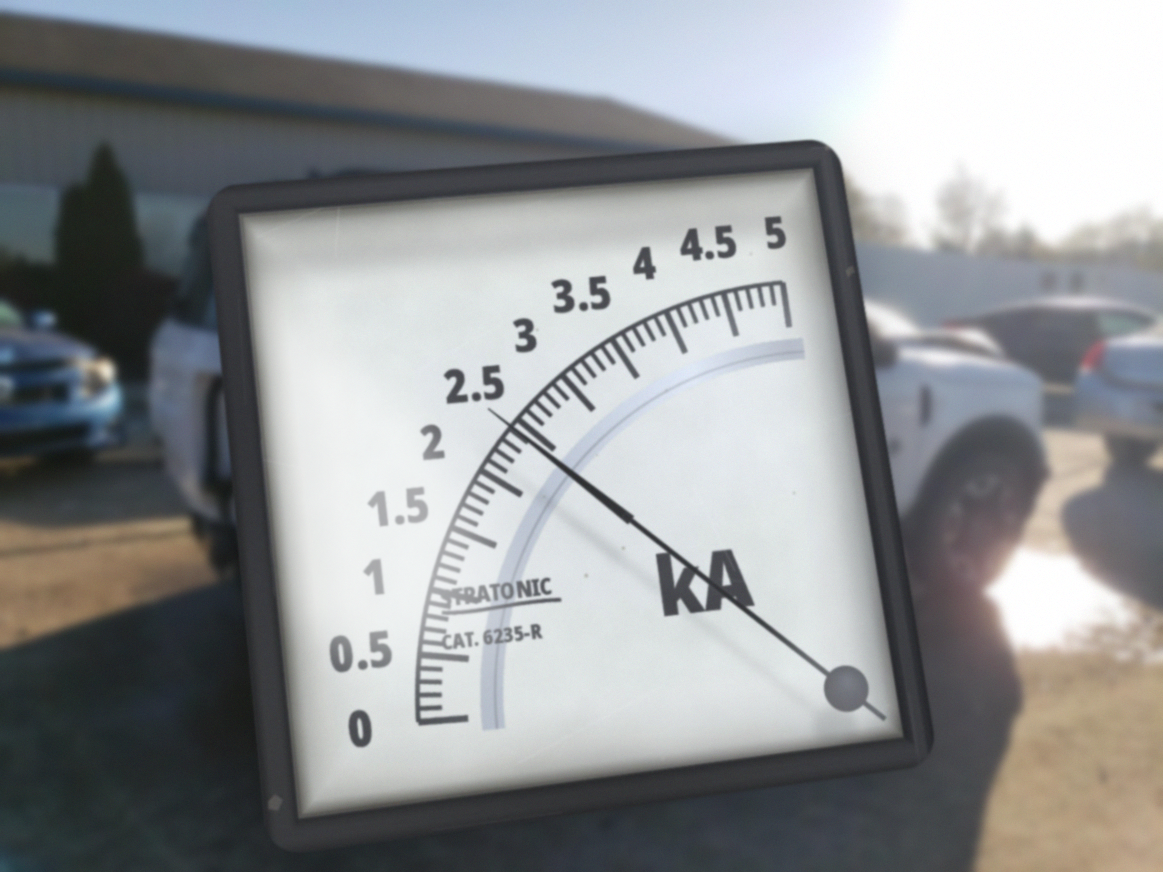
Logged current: 2.4 kA
